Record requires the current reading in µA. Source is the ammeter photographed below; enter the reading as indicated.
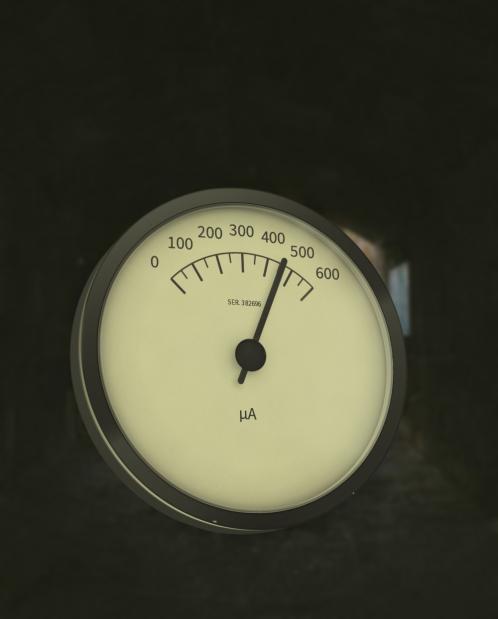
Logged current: 450 µA
